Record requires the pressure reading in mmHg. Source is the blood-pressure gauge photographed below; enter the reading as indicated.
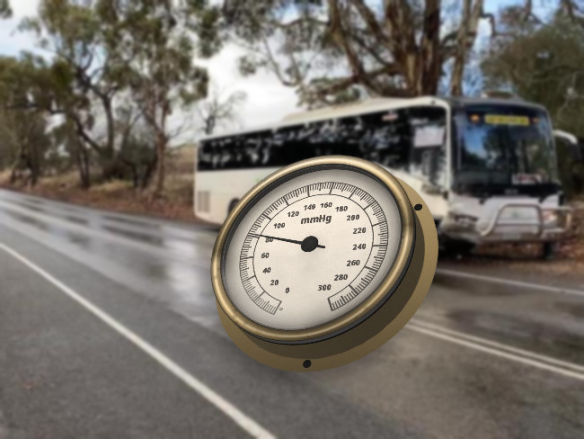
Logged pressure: 80 mmHg
